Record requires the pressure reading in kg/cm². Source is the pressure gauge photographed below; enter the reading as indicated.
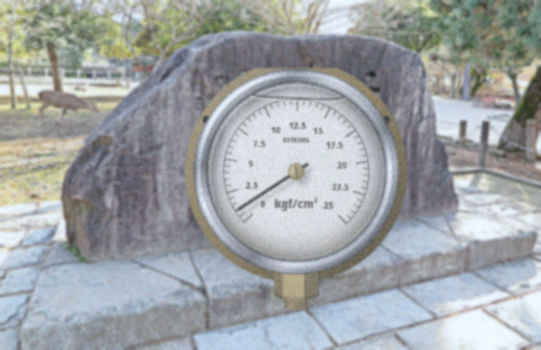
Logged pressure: 1 kg/cm²
